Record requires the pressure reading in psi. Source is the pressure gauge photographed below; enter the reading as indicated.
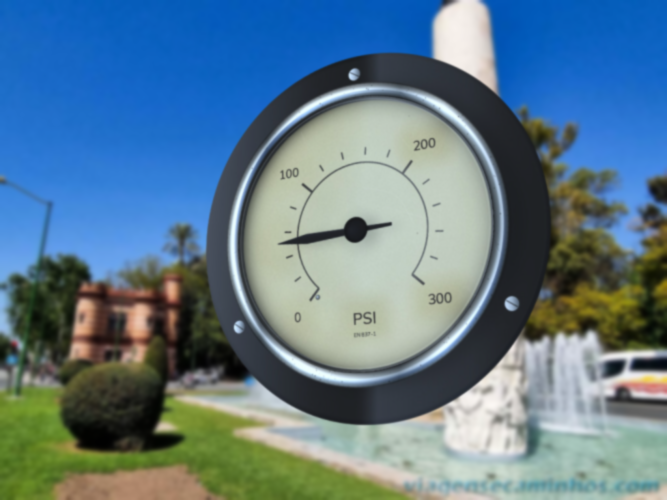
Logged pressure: 50 psi
